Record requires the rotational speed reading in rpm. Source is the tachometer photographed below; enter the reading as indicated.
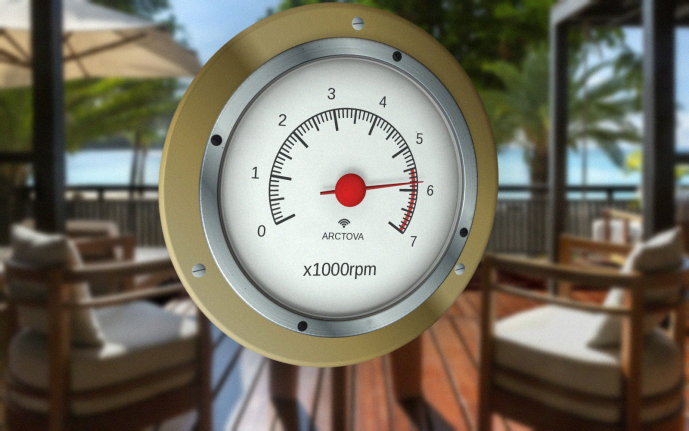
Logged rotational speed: 5800 rpm
